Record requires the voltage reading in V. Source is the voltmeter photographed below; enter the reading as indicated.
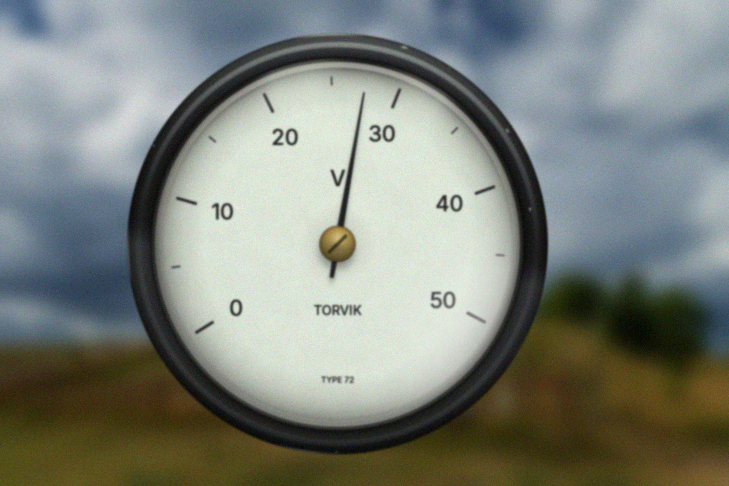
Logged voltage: 27.5 V
